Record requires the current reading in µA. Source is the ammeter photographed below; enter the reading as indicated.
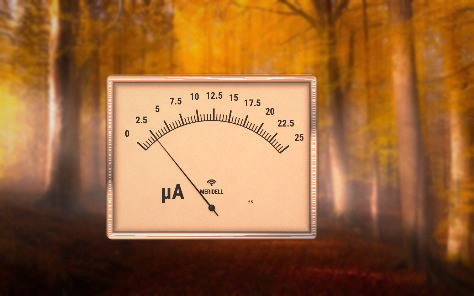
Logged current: 2.5 µA
